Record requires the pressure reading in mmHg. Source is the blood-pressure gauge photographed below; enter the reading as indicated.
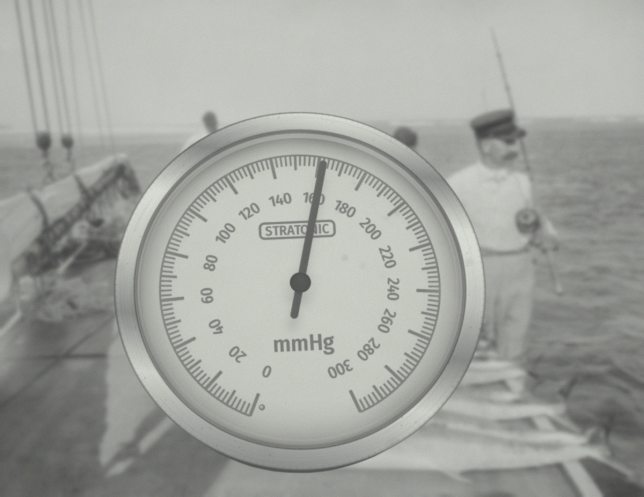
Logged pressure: 162 mmHg
